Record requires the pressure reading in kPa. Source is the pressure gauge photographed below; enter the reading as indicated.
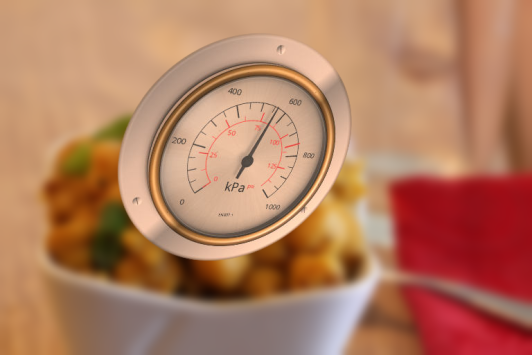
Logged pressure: 550 kPa
